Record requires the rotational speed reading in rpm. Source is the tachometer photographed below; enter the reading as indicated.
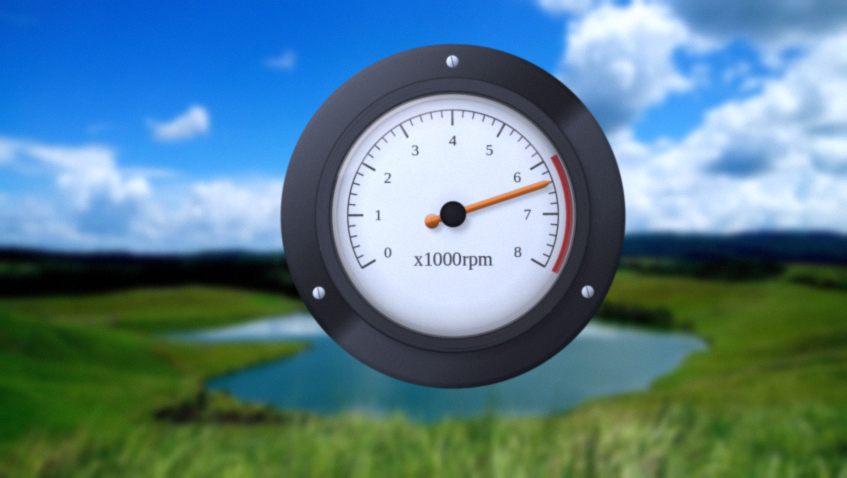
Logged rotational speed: 6400 rpm
